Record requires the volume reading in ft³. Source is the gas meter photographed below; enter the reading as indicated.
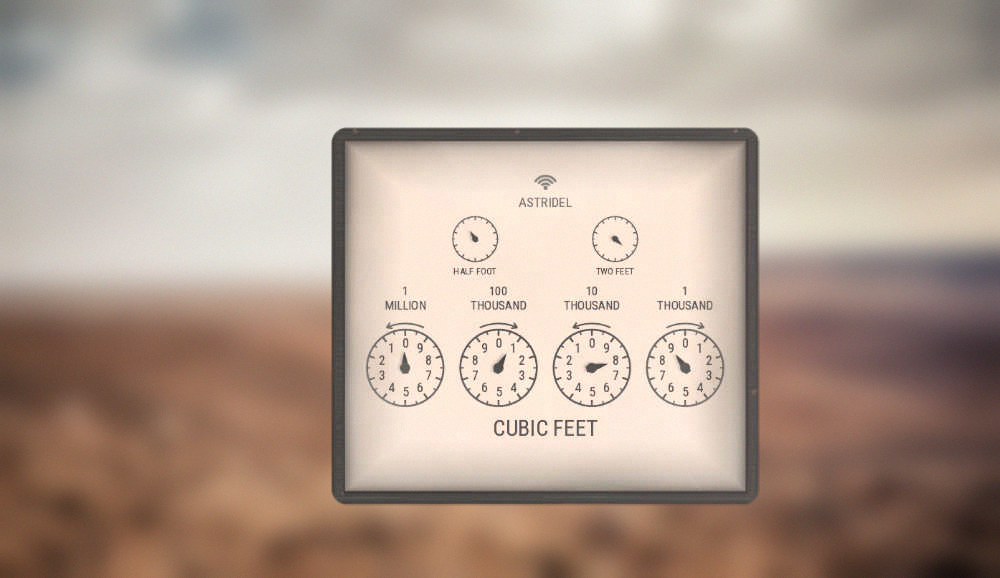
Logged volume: 7900 ft³
